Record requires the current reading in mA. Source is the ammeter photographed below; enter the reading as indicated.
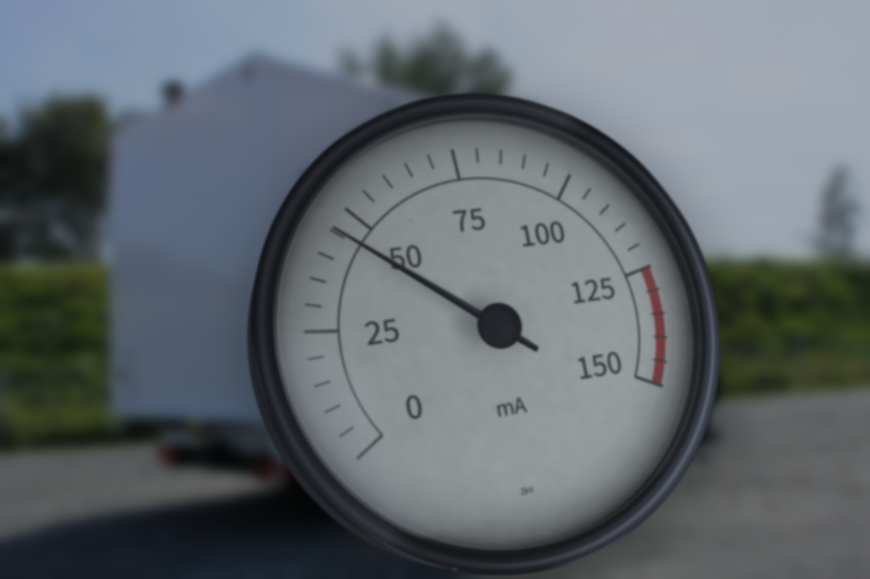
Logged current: 45 mA
